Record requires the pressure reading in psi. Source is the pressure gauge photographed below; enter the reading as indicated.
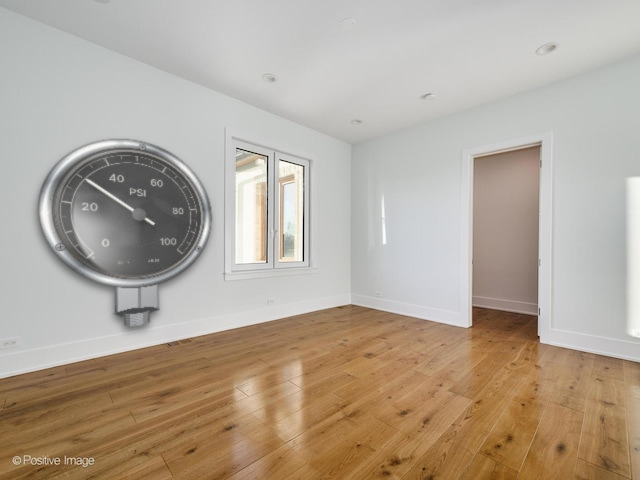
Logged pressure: 30 psi
